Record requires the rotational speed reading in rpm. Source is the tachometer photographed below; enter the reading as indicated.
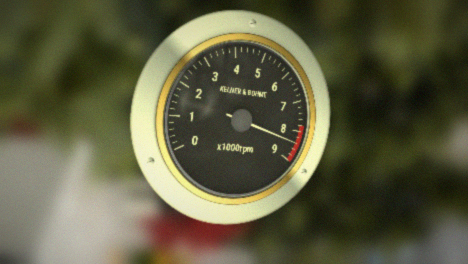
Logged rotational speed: 8400 rpm
